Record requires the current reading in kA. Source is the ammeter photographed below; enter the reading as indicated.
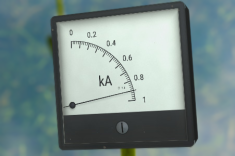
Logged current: 0.9 kA
